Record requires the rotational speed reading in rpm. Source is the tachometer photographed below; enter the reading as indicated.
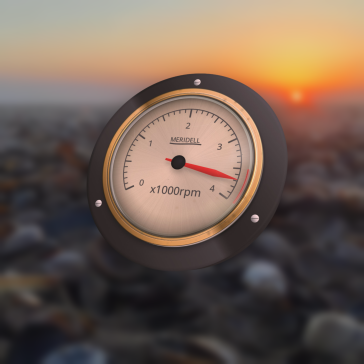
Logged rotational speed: 3700 rpm
